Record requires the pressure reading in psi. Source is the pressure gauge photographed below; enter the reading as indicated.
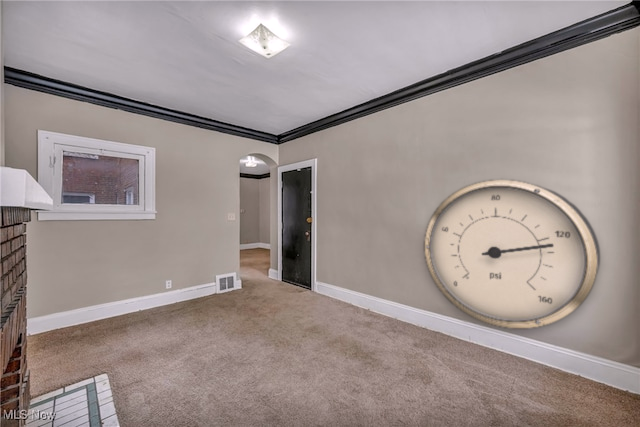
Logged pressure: 125 psi
